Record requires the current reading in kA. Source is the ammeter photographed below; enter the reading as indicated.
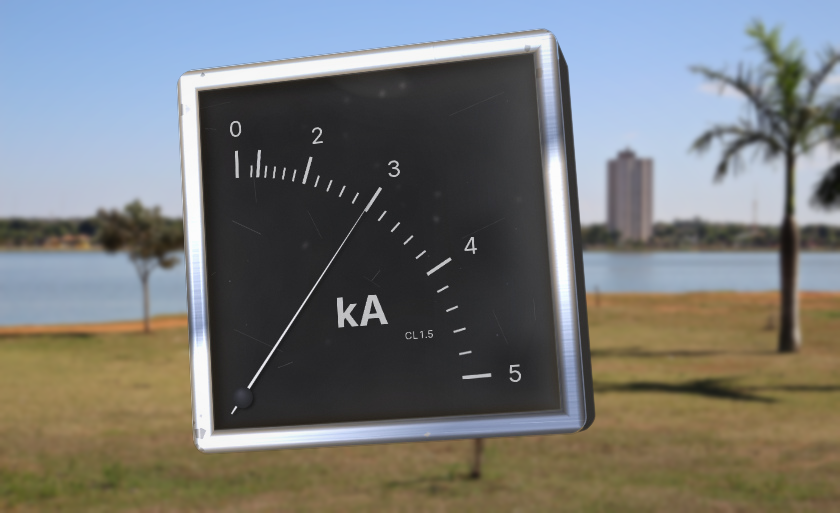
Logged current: 3 kA
